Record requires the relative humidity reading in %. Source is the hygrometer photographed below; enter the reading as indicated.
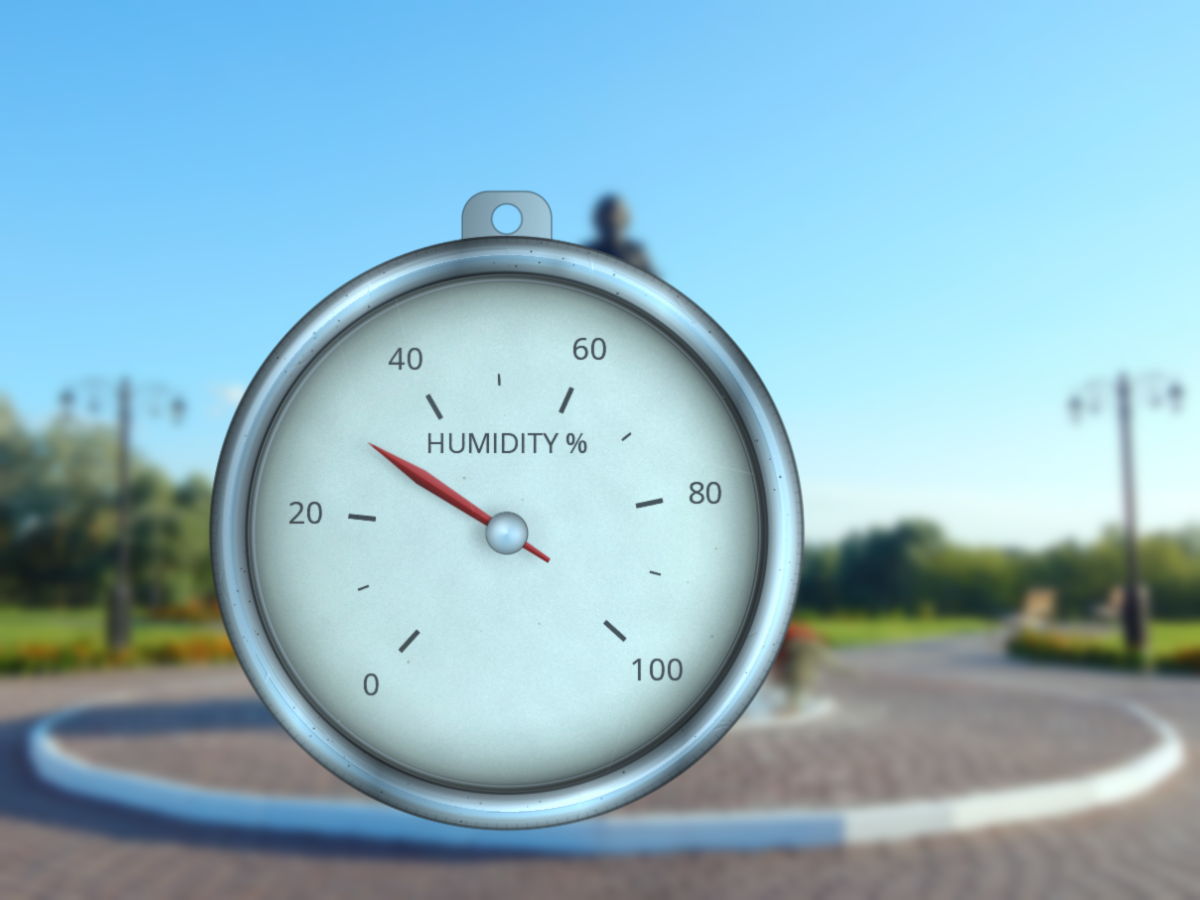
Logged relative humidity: 30 %
